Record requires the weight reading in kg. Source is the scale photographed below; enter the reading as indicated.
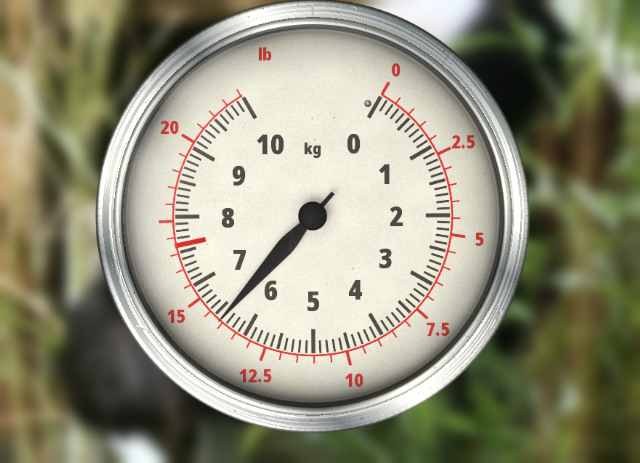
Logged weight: 6.4 kg
